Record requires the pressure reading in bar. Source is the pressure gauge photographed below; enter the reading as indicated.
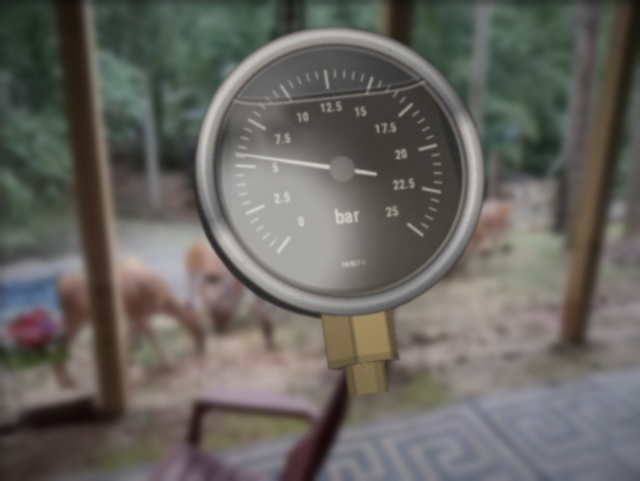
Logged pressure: 5.5 bar
